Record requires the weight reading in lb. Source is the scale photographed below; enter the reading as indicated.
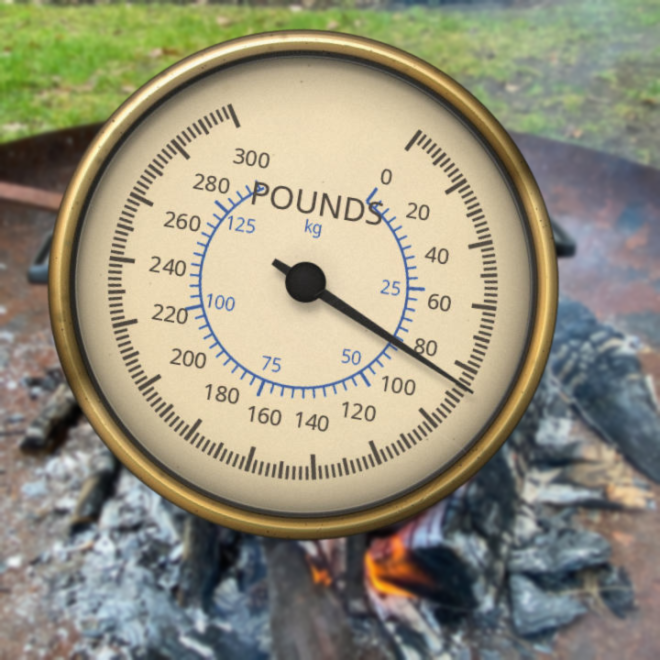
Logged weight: 86 lb
